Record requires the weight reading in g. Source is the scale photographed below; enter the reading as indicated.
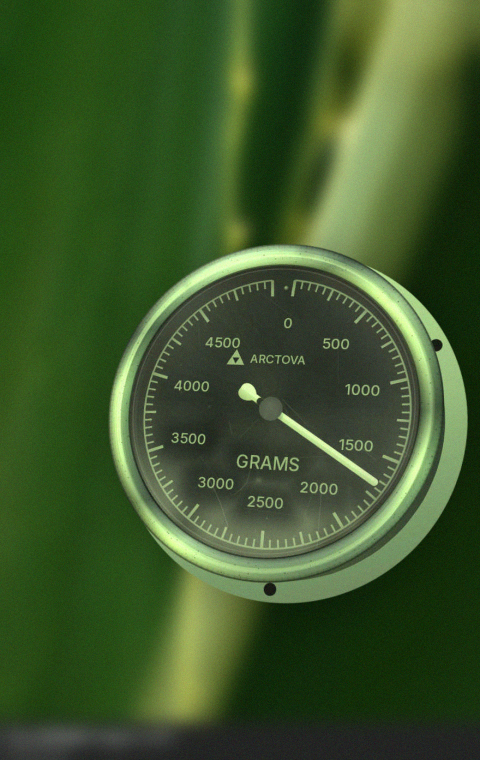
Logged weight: 1675 g
